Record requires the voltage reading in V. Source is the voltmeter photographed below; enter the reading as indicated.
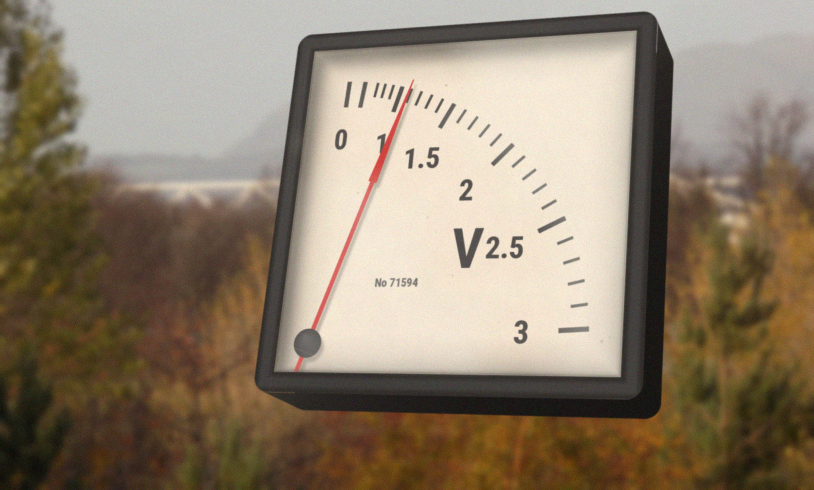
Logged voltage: 1.1 V
